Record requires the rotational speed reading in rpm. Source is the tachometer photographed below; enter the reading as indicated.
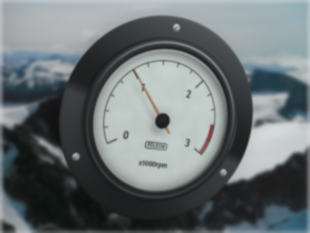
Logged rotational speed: 1000 rpm
